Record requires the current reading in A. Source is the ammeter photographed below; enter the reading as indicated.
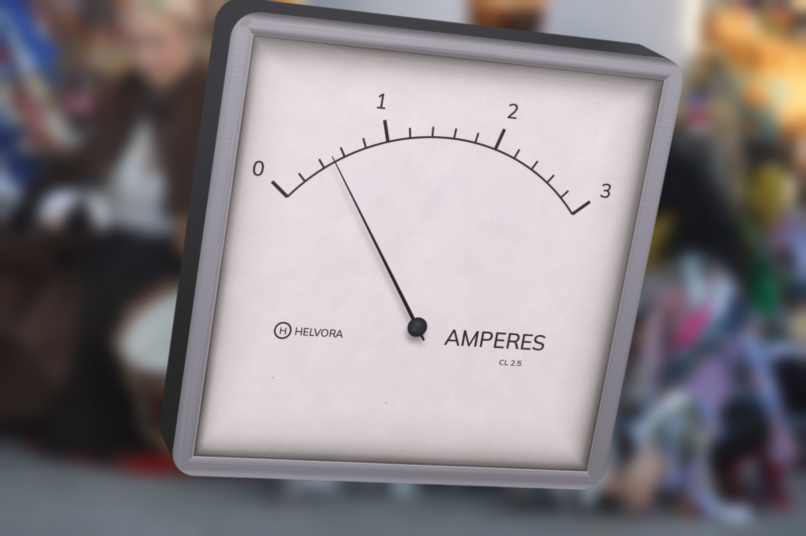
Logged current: 0.5 A
